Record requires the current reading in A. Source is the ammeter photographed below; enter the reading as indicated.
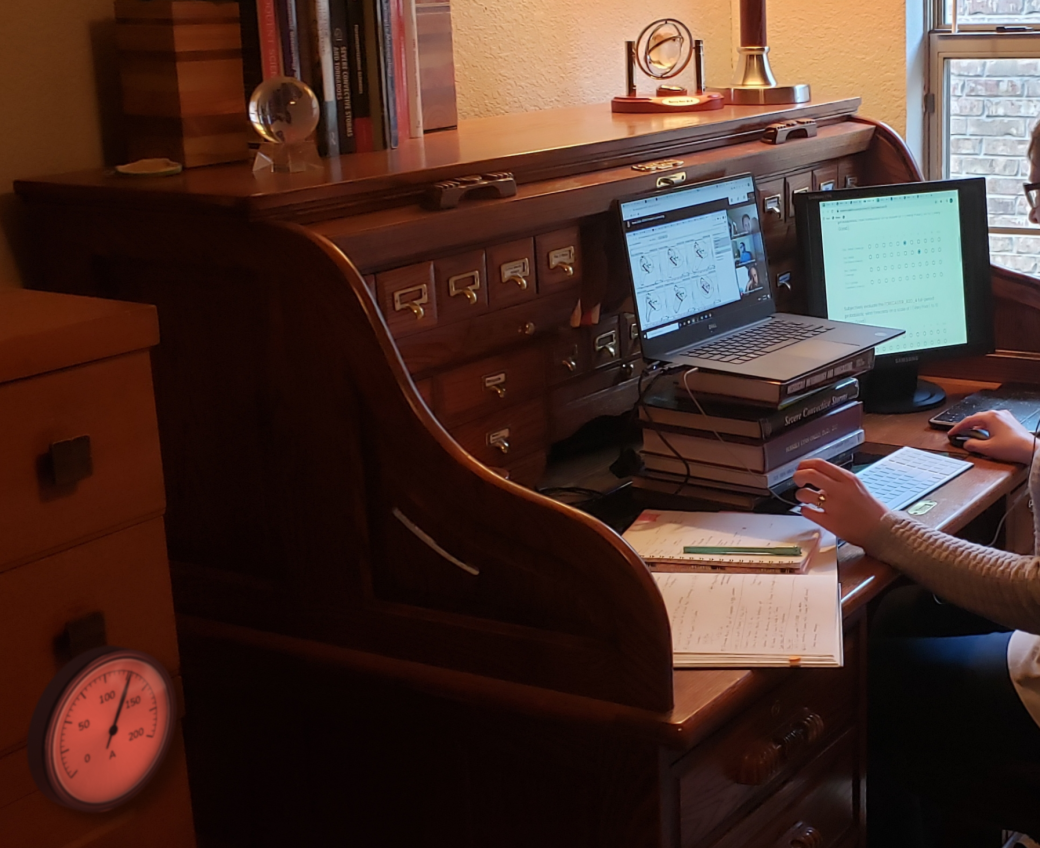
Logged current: 125 A
